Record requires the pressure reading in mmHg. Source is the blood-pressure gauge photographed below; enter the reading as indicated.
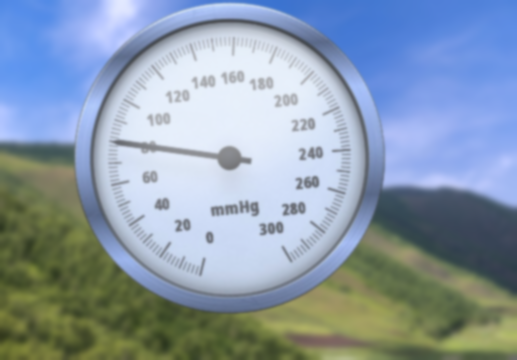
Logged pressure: 80 mmHg
